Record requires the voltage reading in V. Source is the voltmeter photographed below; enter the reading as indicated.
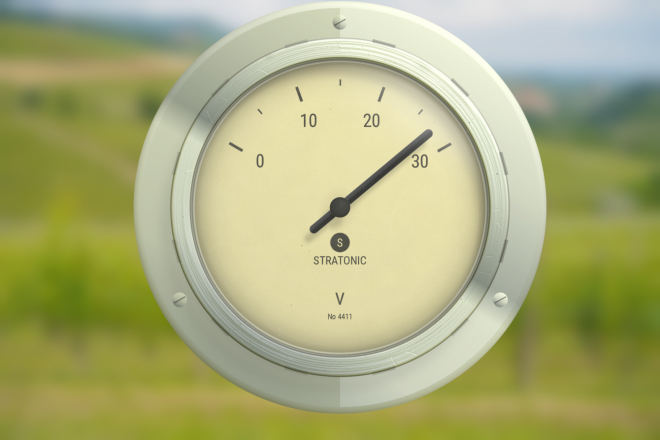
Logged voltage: 27.5 V
